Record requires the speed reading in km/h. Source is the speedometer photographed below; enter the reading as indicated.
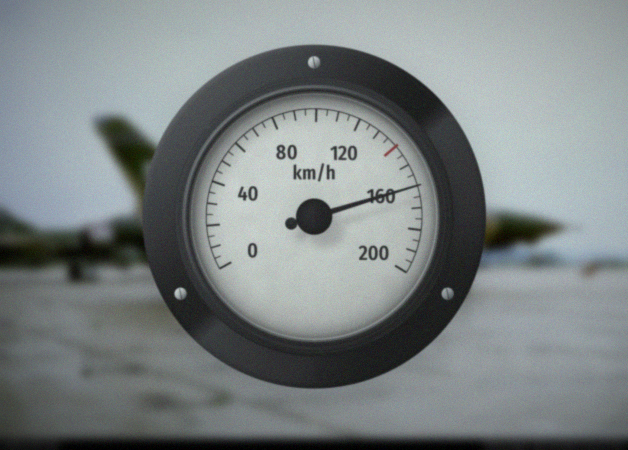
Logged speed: 160 km/h
